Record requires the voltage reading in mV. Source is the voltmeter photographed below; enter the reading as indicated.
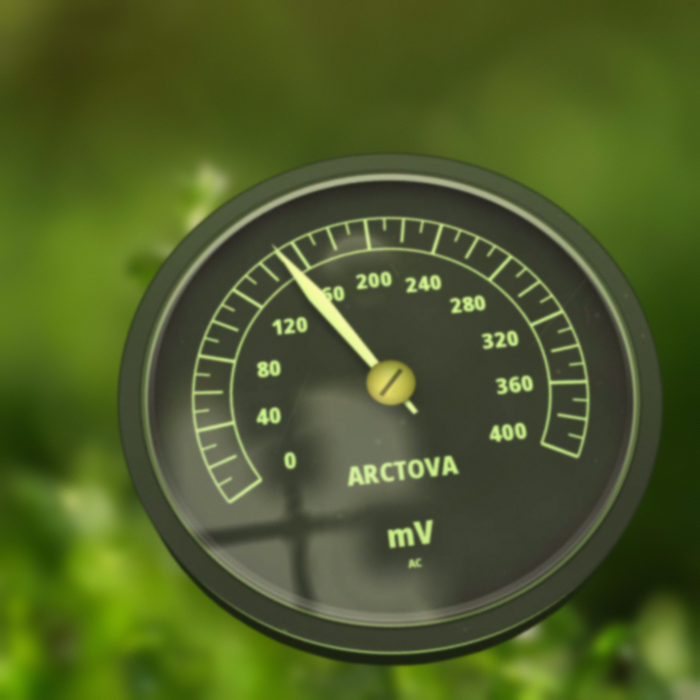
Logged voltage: 150 mV
